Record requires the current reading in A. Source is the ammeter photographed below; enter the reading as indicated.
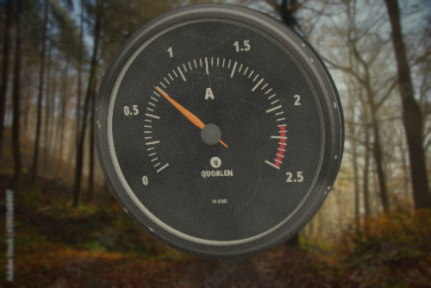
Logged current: 0.75 A
